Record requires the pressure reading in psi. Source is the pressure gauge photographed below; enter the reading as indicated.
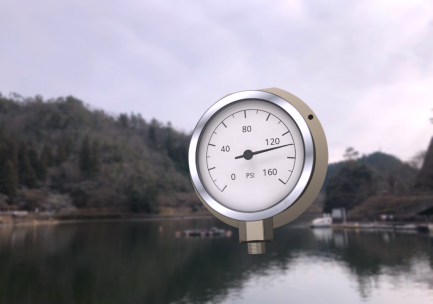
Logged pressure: 130 psi
